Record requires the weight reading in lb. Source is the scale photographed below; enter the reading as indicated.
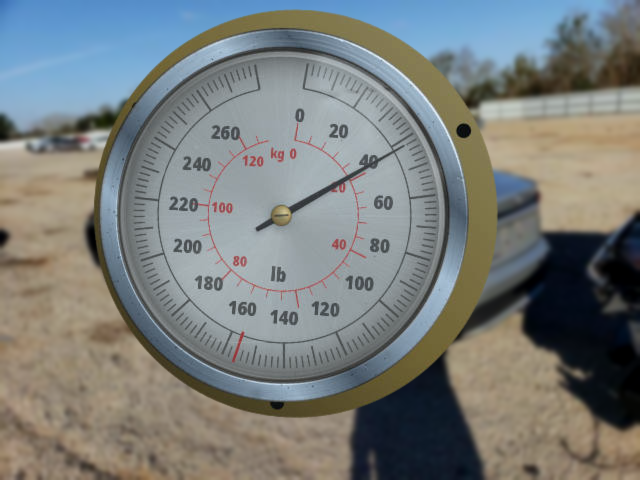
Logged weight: 42 lb
